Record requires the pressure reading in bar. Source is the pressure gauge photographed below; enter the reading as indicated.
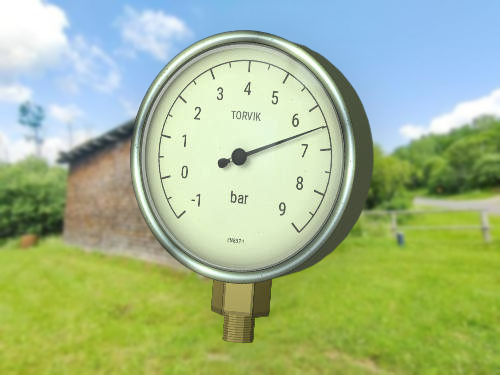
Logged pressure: 6.5 bar
